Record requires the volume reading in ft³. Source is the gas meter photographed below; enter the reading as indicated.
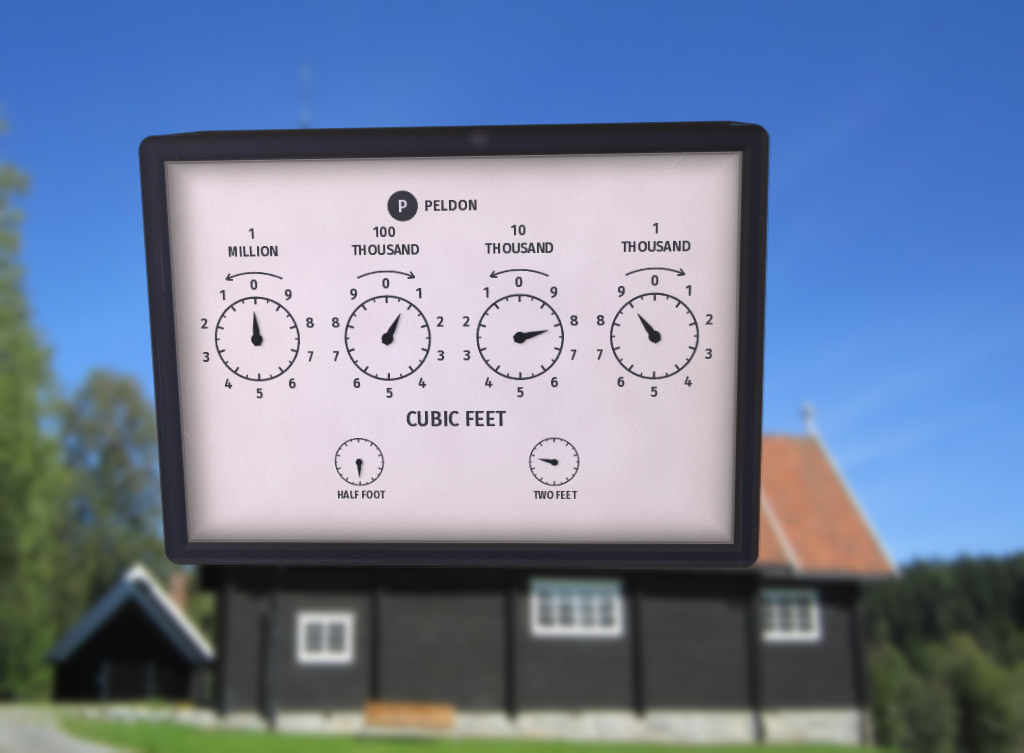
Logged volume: 7900 ft³
